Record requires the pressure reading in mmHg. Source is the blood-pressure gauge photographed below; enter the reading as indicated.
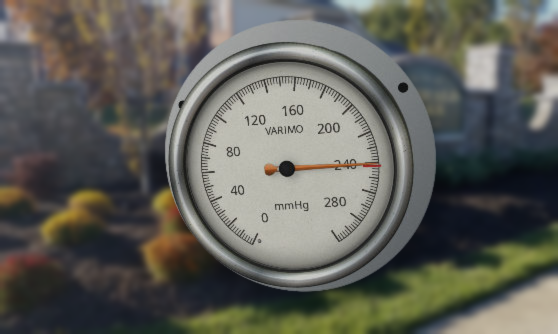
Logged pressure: 240 mmHg
